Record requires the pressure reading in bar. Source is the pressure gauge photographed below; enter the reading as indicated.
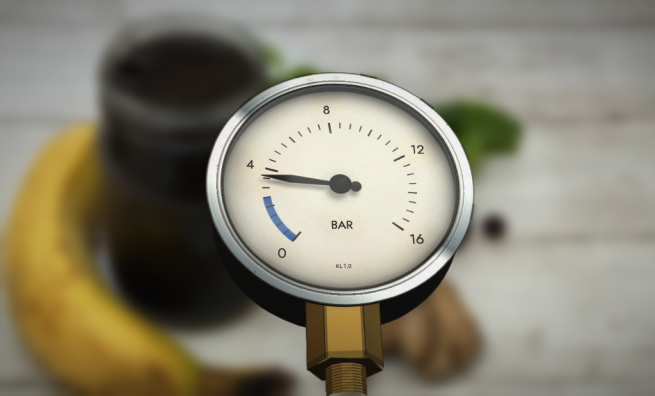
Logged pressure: 3.5 bar
